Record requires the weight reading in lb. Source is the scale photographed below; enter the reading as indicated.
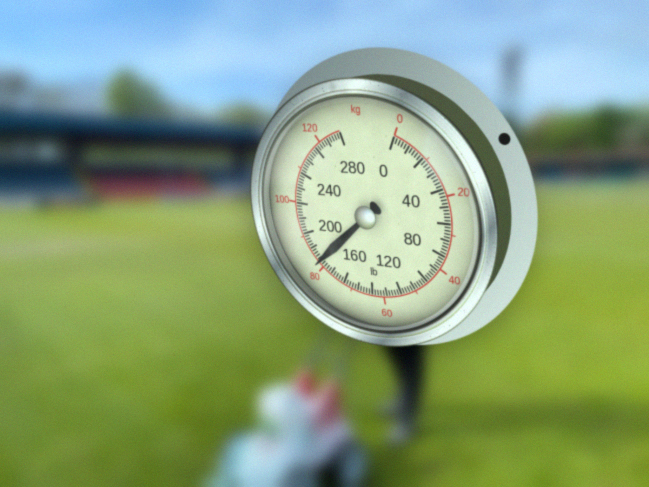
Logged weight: 180 lb
